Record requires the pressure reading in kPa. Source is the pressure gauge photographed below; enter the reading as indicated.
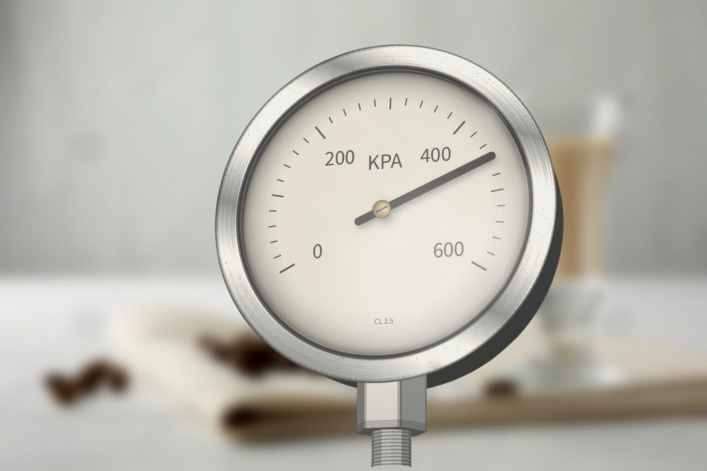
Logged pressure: 460 kPa
